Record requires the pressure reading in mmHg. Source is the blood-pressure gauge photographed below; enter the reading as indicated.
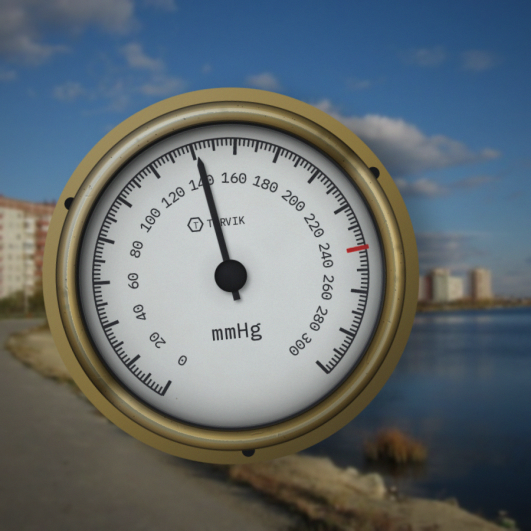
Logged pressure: 142 mmHg
